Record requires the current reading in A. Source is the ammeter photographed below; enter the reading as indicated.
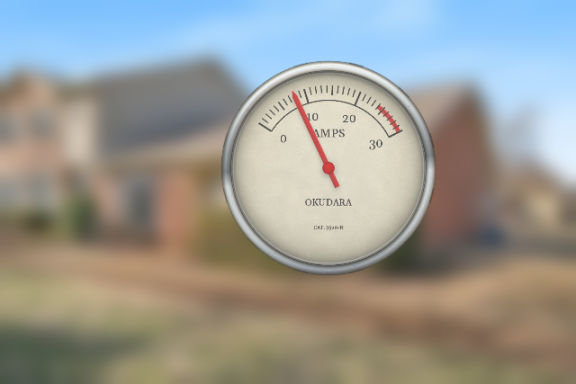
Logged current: 8 A
